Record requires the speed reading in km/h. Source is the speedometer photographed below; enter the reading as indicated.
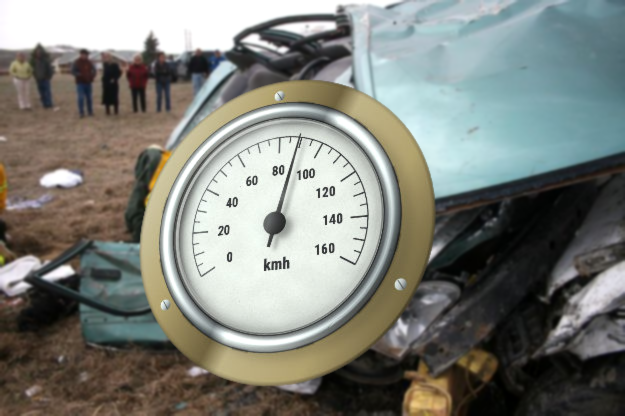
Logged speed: 90 km/h
